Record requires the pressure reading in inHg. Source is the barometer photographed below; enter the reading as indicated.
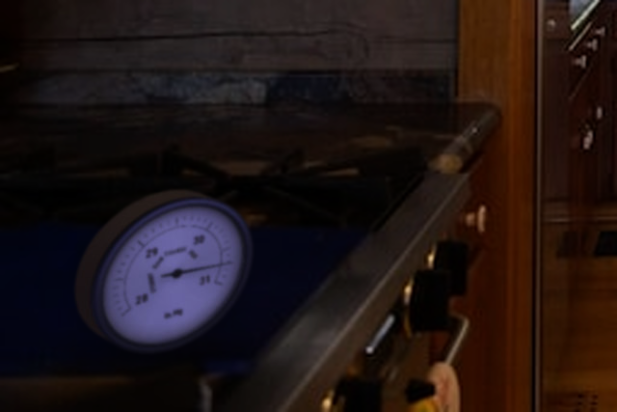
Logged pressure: 30.7 inHg
